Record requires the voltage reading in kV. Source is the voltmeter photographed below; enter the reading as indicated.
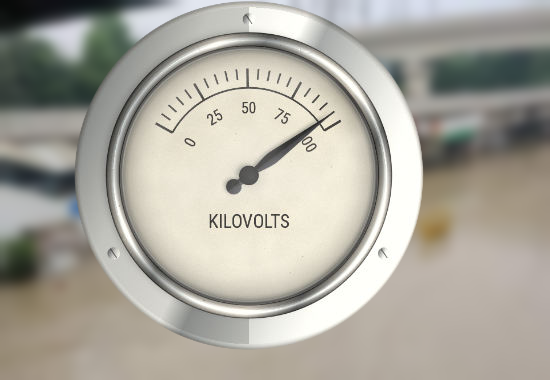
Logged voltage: 95 kV
